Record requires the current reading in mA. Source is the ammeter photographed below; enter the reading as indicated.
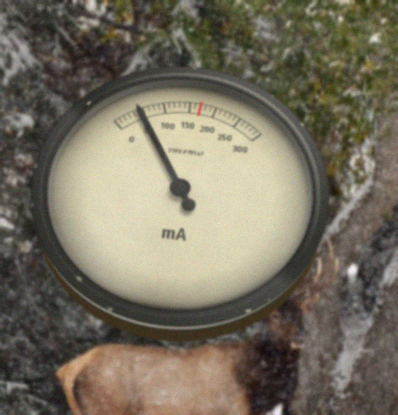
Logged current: 50 mA
